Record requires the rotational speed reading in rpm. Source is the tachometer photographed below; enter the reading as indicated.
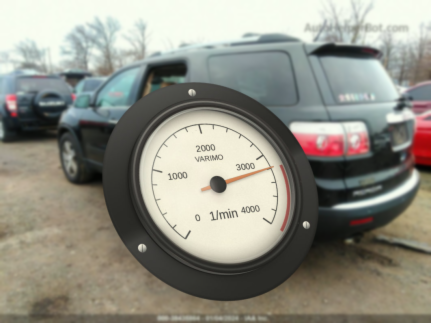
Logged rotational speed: 3200 rpm
